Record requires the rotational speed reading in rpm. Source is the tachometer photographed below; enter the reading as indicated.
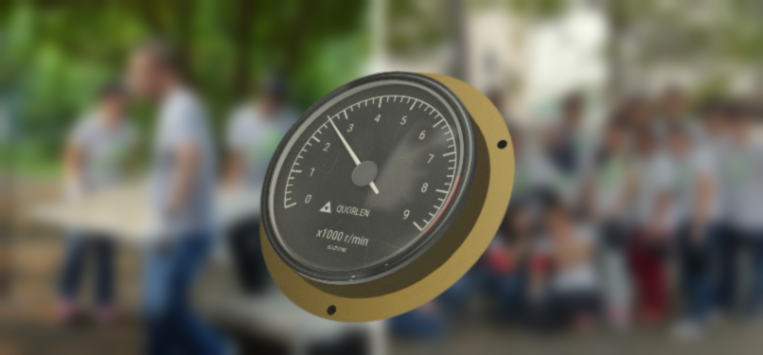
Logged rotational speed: 2600 rpm
